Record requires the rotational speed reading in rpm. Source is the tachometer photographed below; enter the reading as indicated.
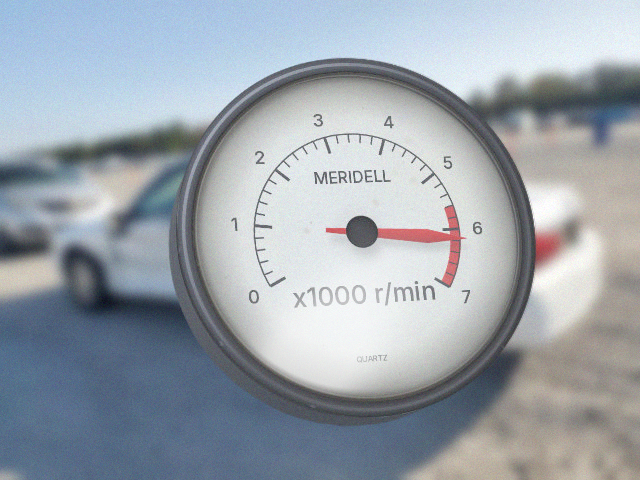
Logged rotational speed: 6200 rpm
